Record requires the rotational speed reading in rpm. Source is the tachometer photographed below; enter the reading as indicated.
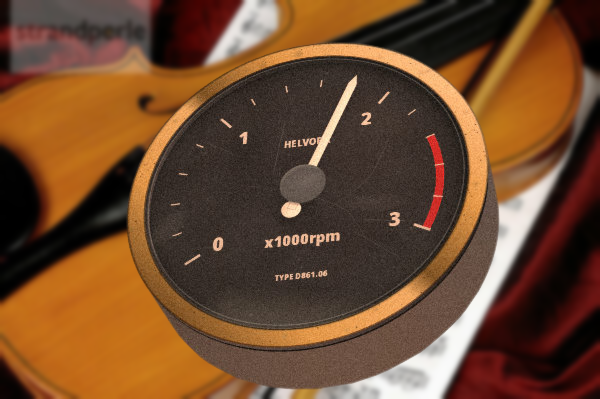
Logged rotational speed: 1800 rpm
